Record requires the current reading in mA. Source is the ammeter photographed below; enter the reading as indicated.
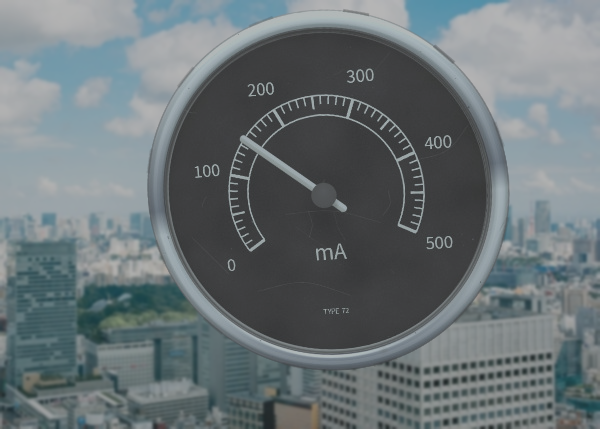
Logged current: 150 mA
